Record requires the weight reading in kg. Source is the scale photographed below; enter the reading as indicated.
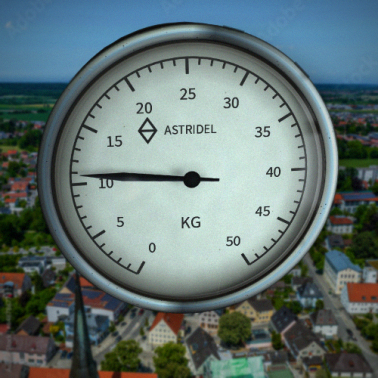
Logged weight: 11 kg
